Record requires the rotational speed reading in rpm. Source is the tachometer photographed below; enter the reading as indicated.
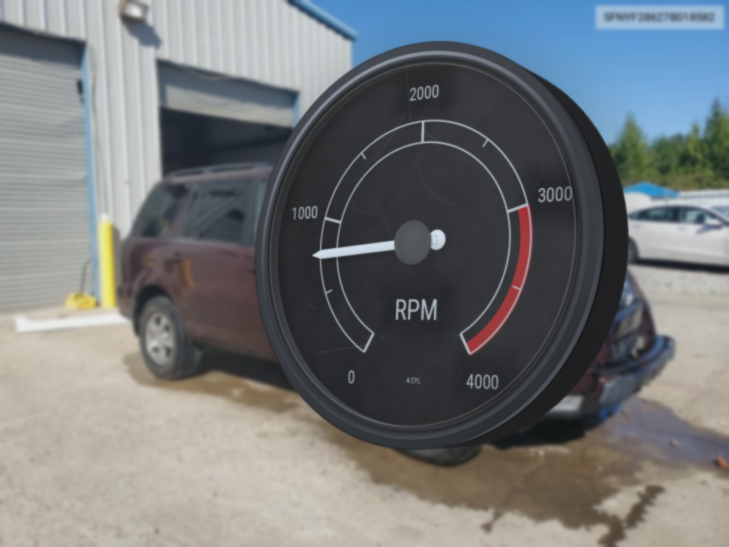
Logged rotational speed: 750 rpm
